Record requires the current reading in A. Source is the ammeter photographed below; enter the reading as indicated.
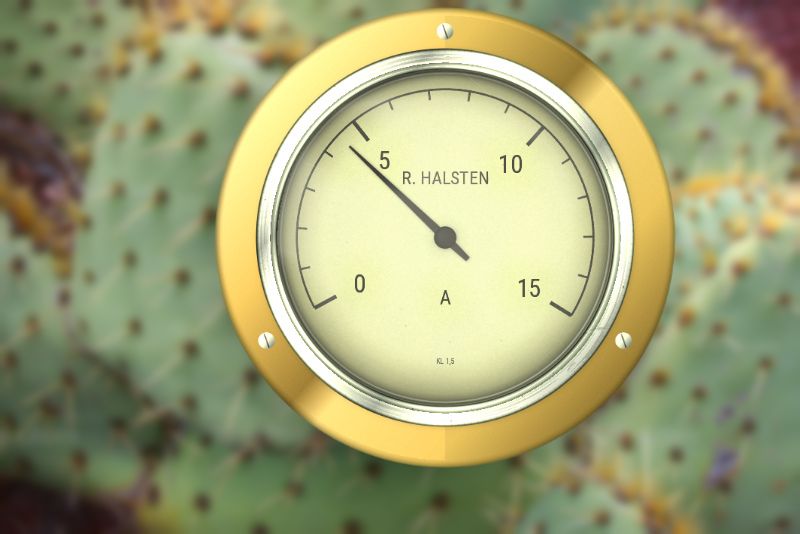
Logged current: 4.5 A
